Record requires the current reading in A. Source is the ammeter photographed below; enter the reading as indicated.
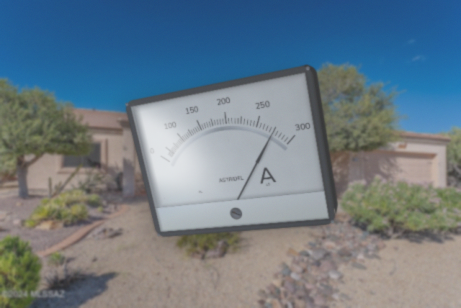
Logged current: 275 A
